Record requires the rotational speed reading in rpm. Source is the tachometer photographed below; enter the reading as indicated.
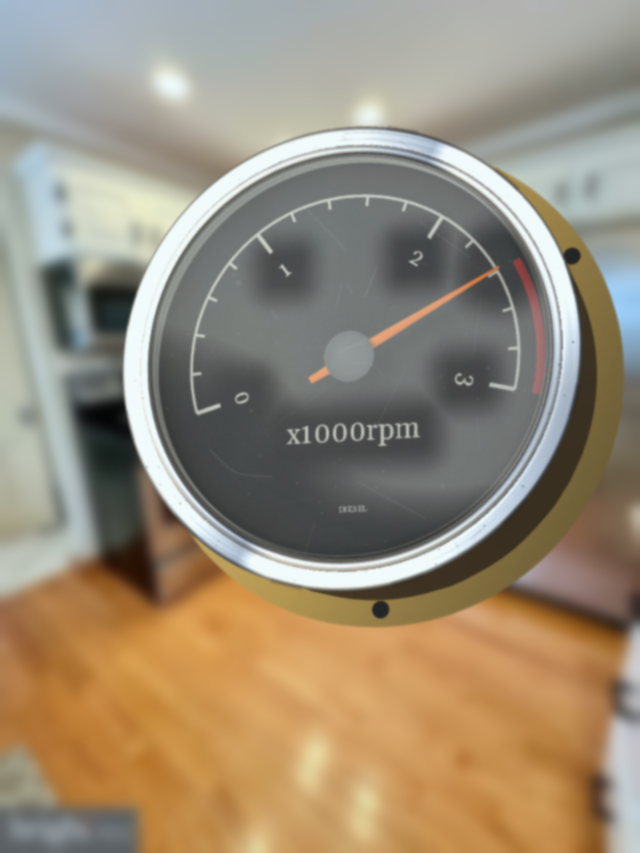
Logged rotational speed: 2400 rpm
